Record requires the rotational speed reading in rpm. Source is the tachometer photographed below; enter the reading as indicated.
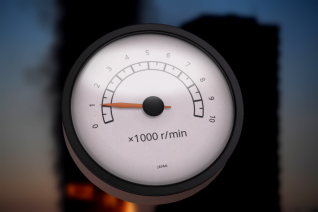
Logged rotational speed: 1000 rpm
